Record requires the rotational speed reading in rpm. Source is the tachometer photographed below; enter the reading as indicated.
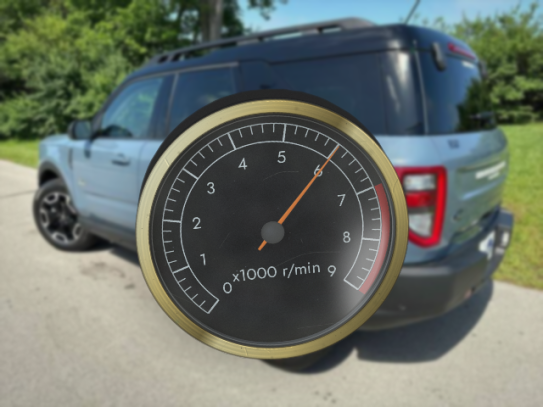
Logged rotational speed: 6000 rpm
